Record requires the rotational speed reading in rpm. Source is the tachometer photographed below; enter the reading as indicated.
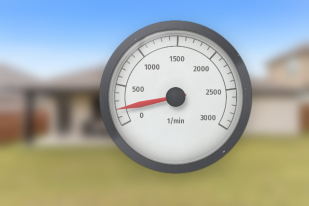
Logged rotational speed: 200 rpm
